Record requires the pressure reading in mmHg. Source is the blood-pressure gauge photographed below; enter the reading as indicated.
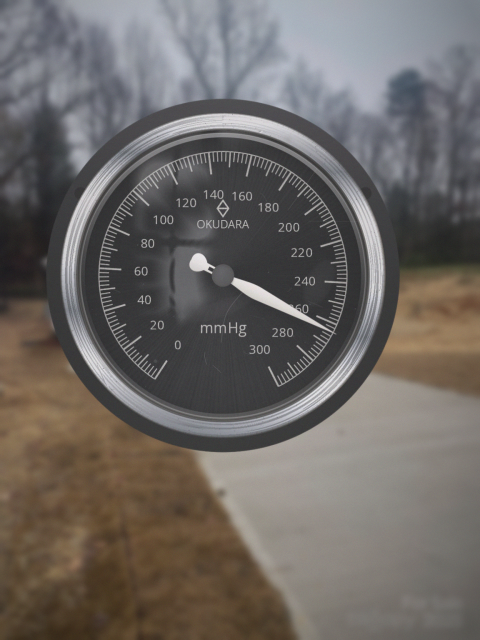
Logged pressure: 264 mmHg
